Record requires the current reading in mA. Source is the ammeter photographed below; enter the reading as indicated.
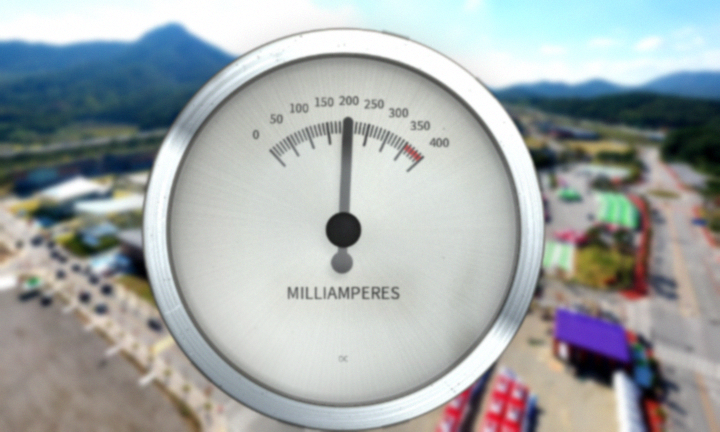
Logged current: 200 mA
